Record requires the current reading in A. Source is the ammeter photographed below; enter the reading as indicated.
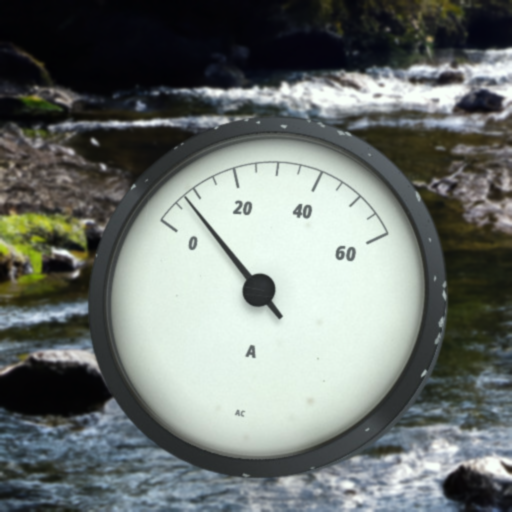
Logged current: 7.5 A
